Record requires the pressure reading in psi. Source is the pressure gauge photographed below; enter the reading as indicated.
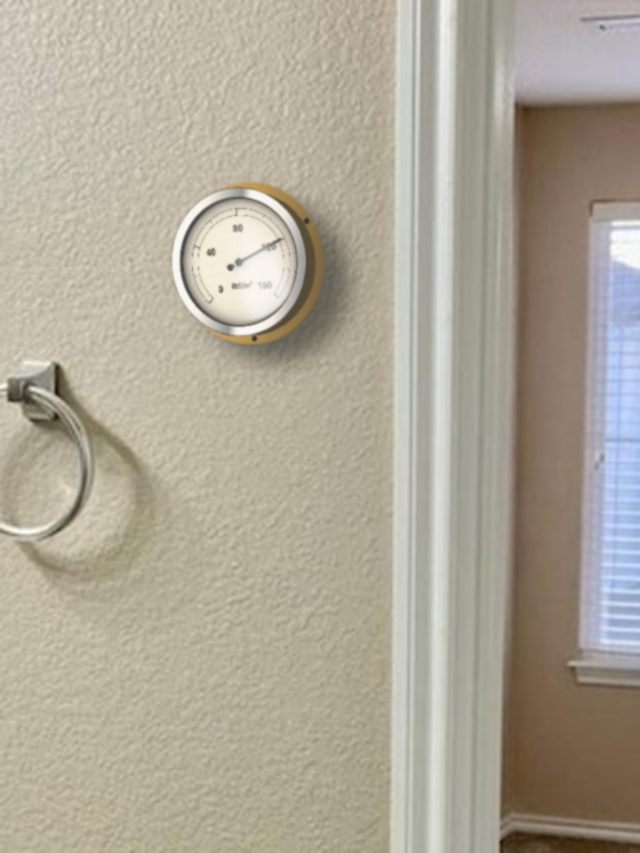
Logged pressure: 120 psi
